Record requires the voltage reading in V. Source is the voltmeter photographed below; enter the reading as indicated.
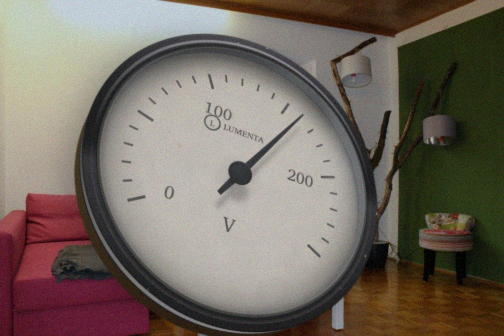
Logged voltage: 160 V
